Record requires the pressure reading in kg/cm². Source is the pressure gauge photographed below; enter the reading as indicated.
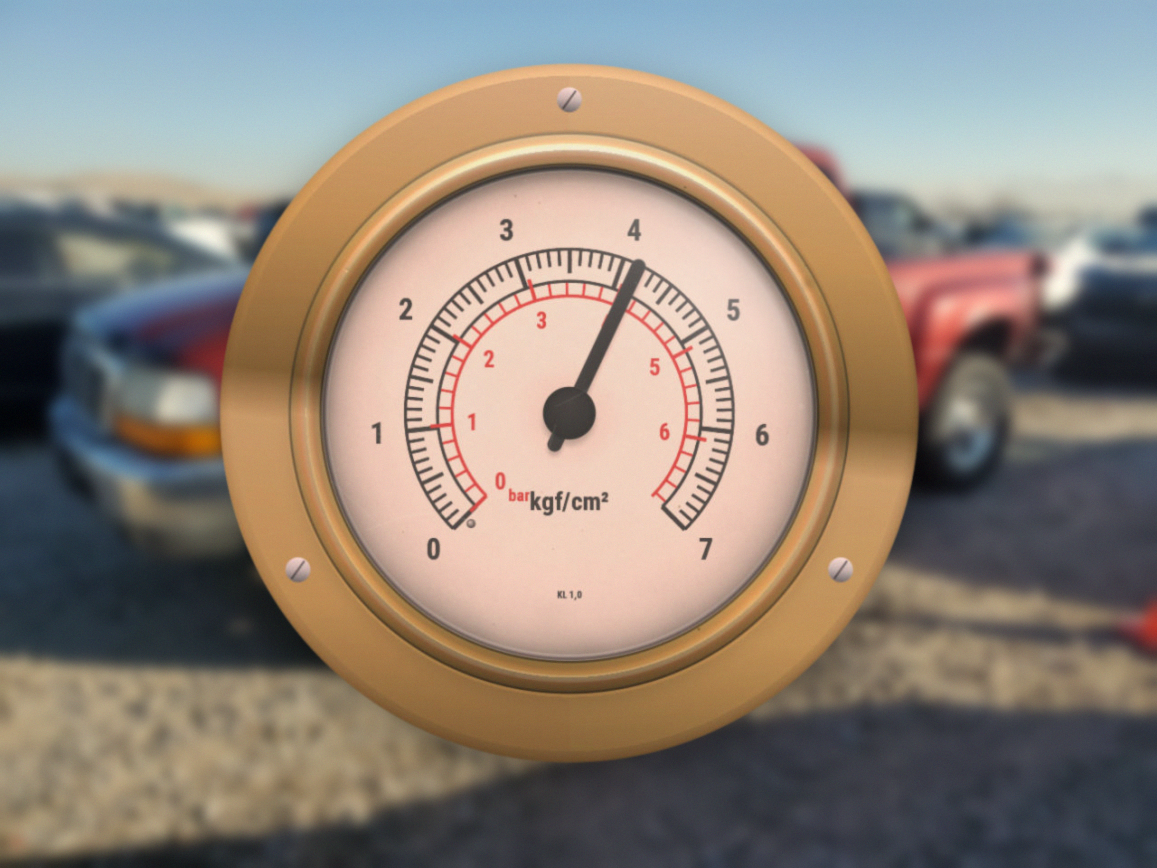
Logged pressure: 4.15 kg/cm²
